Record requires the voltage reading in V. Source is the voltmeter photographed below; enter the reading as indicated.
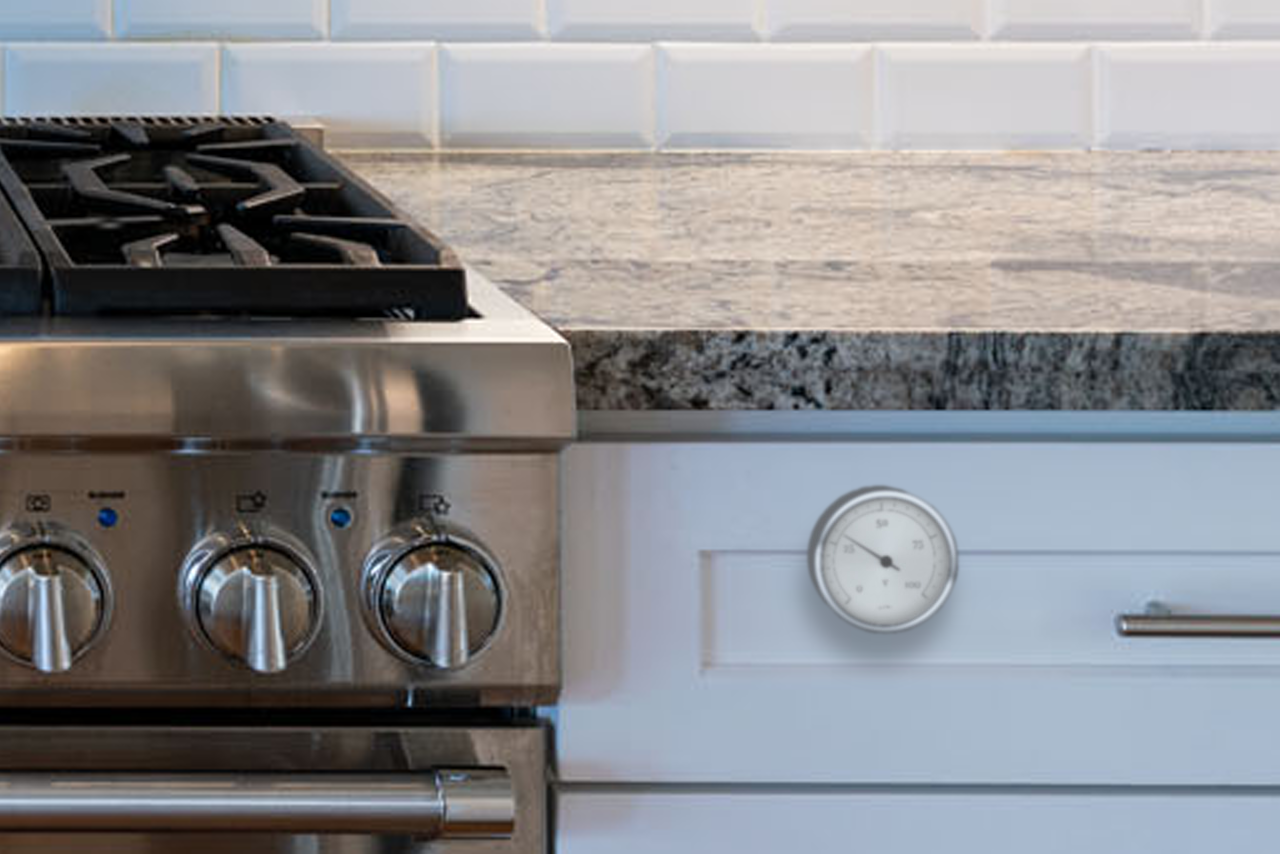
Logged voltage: 30 V
